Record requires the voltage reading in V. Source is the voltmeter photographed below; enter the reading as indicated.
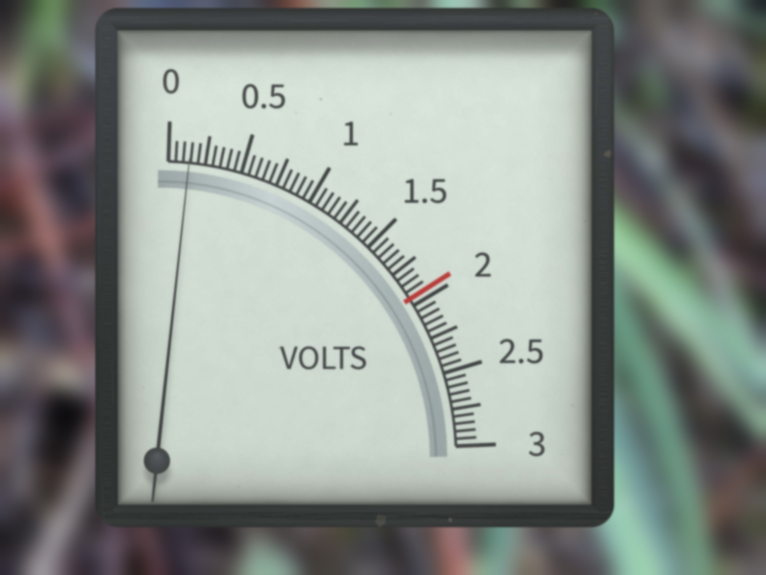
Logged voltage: 0.15 V
